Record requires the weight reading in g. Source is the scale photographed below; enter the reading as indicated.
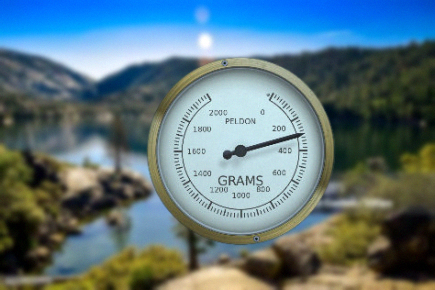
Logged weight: 300 g
